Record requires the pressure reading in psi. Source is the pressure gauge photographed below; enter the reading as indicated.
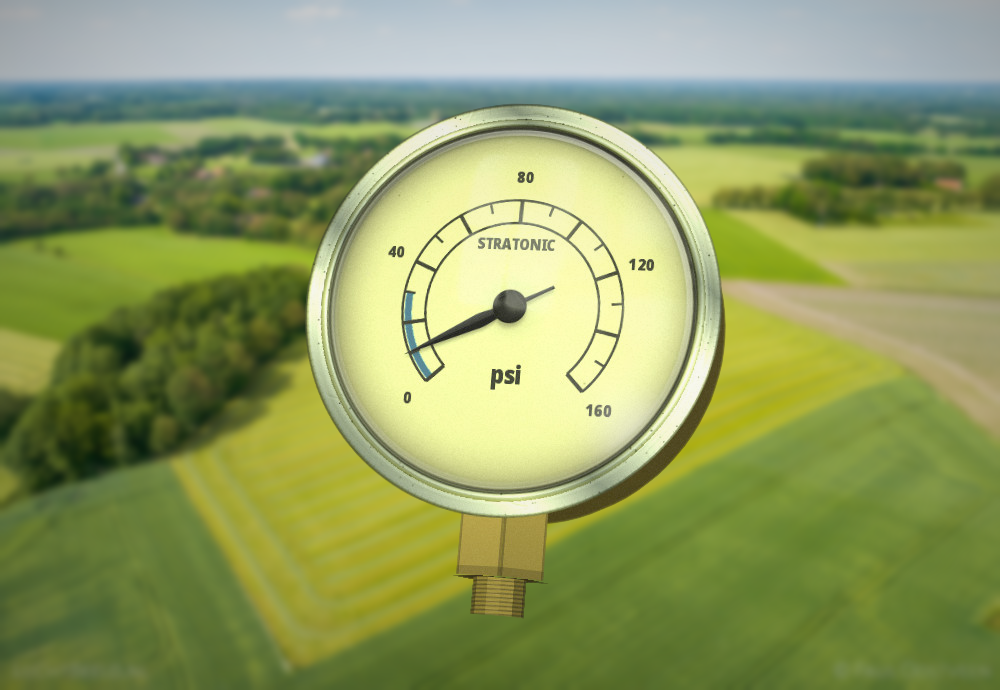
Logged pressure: 10 psi
